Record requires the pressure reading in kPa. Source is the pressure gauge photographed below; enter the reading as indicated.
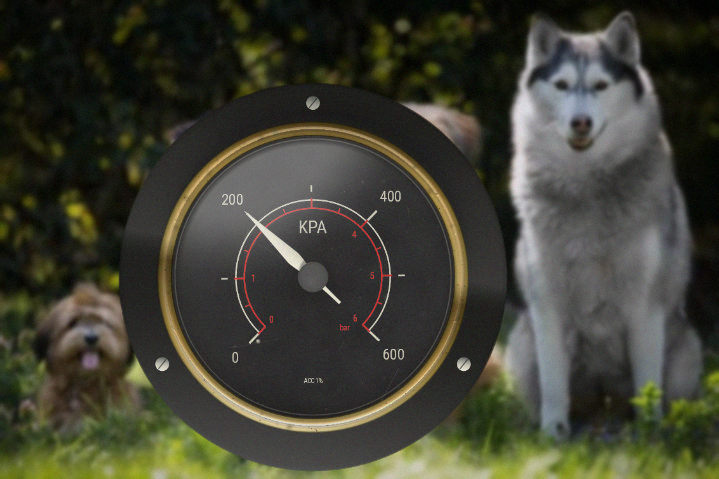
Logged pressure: 200 kPa
